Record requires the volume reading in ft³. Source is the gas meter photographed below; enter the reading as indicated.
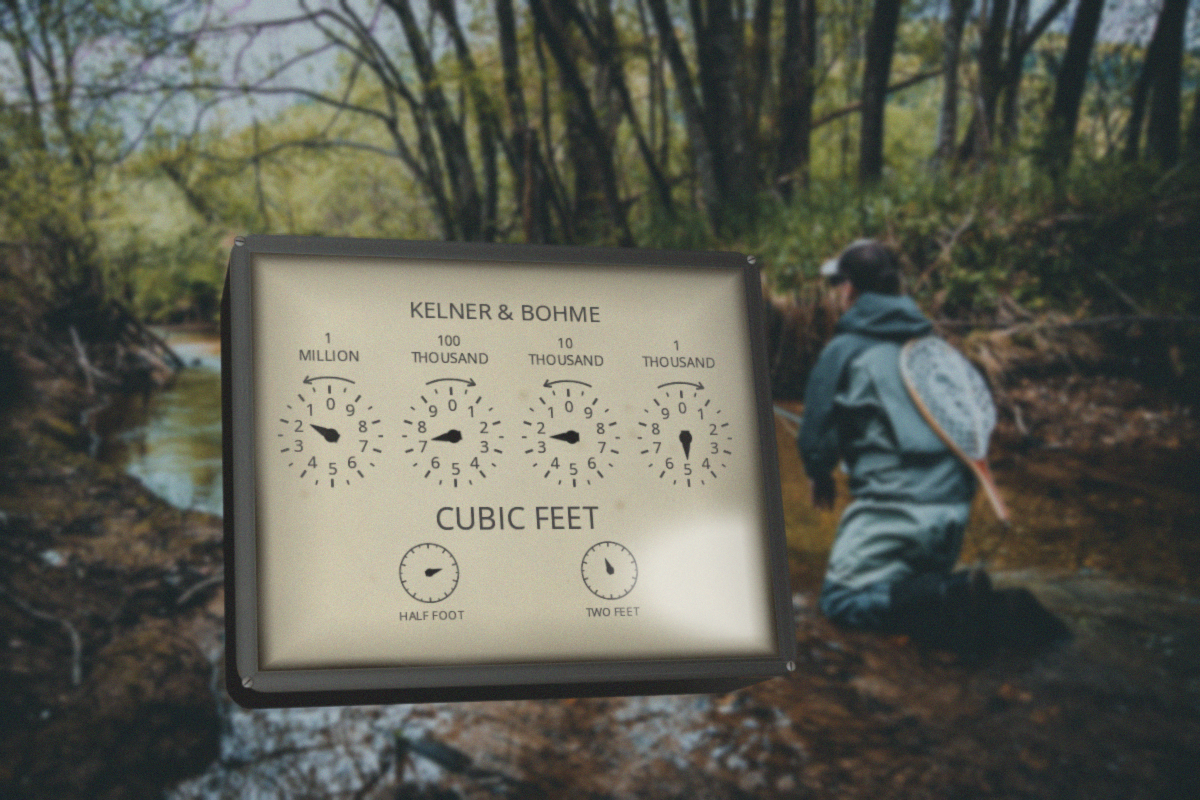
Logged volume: 172500 ft³
